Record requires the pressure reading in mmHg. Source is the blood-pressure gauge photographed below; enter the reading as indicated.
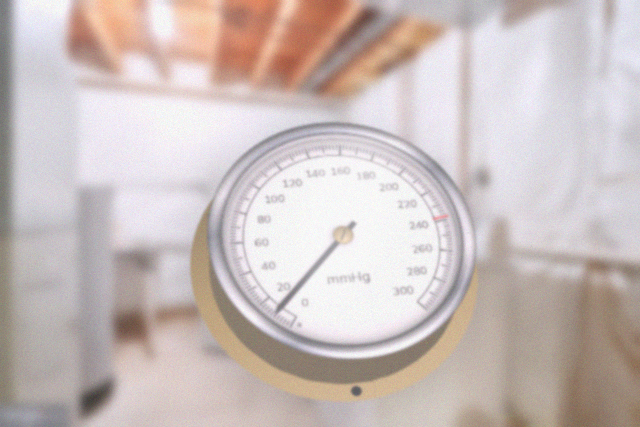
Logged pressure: 10 mmHg
